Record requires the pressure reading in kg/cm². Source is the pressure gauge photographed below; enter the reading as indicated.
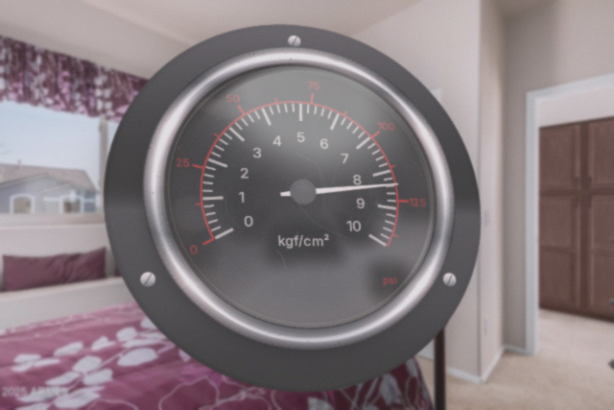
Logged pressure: 8.4 kg/cm²
